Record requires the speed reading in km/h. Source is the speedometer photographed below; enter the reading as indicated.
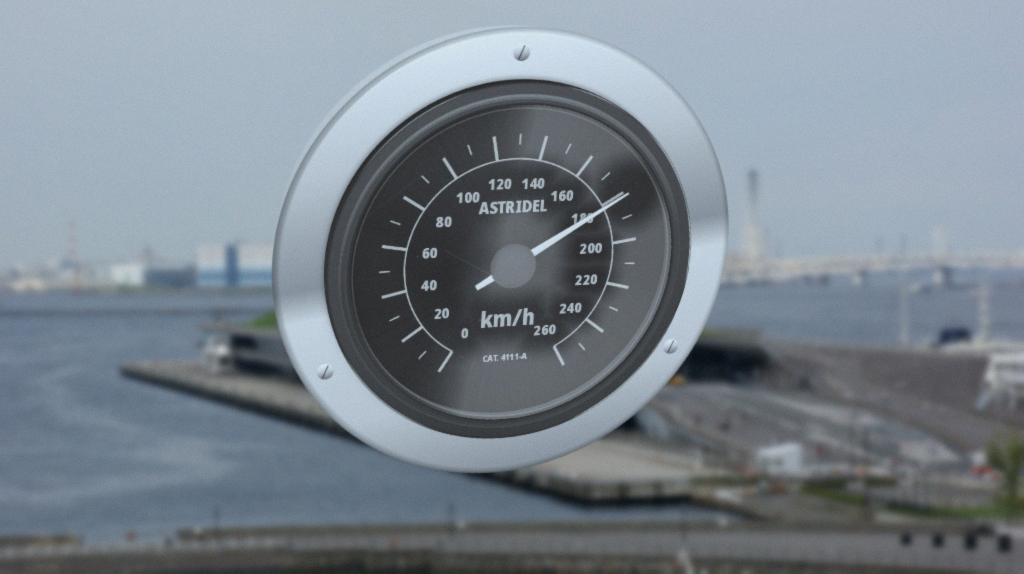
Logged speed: 180 km/h
